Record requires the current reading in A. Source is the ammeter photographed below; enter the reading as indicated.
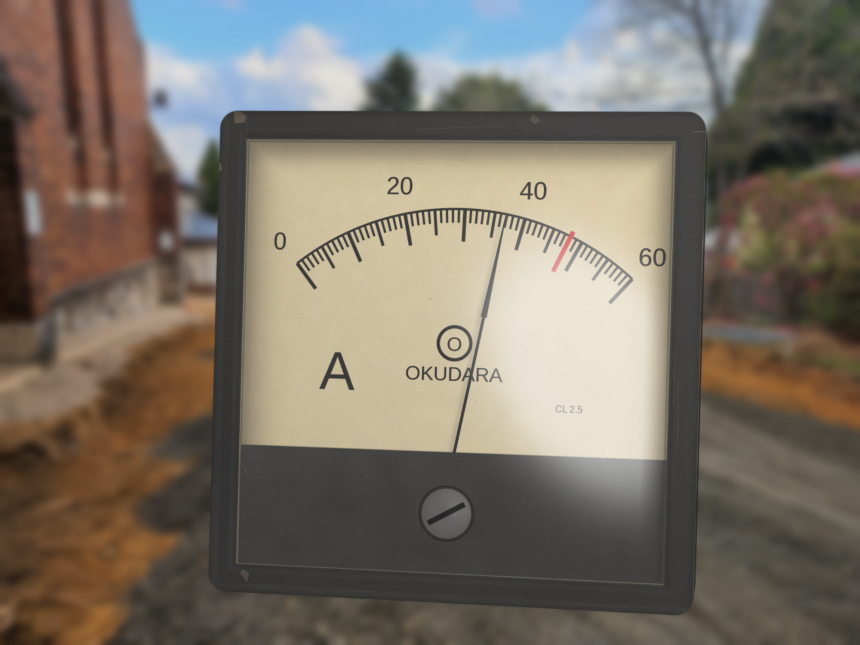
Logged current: 37 A
